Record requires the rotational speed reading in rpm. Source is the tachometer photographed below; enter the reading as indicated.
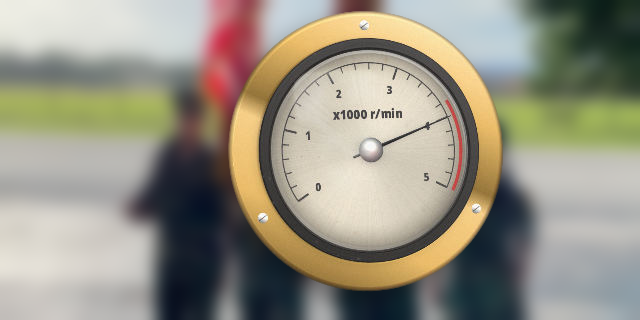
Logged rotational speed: 4000 rpm
